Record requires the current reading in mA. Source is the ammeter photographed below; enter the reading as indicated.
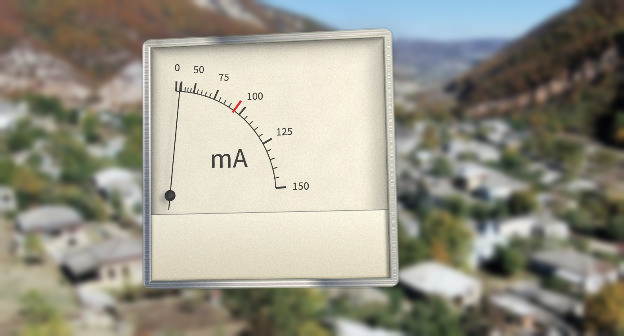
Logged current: 25 mA
